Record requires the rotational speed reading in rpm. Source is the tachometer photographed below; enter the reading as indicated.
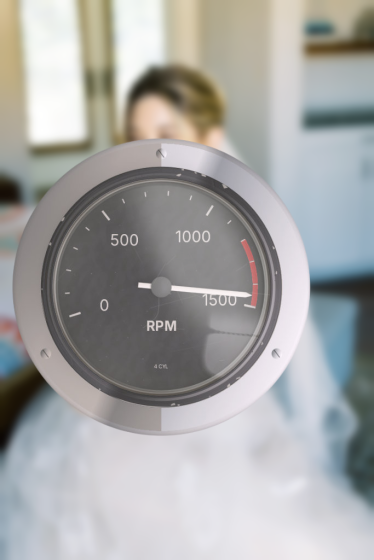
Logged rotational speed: 1450 rpm
